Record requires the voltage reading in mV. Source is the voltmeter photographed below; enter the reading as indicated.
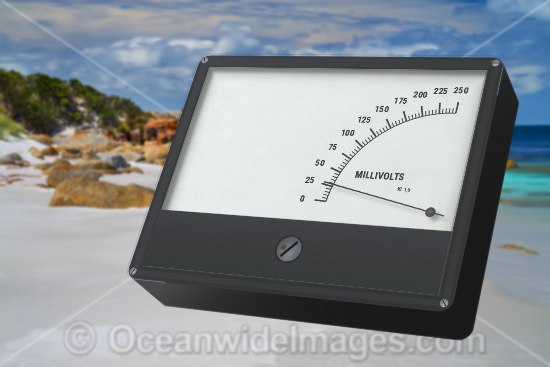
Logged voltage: 25 mV
